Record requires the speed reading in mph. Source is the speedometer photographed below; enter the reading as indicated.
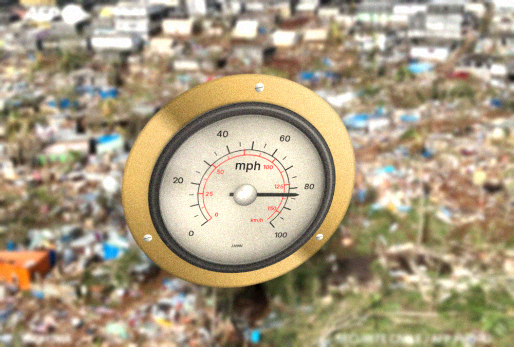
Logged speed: 82.5 mph
